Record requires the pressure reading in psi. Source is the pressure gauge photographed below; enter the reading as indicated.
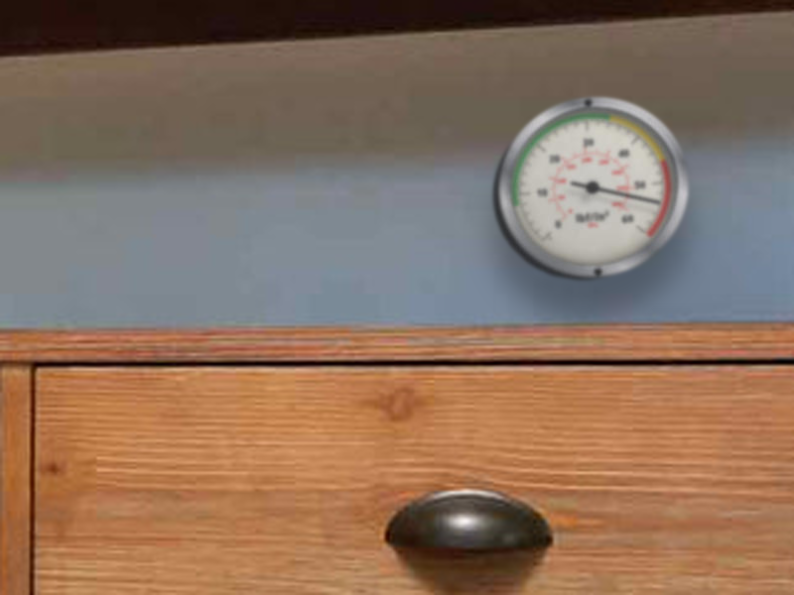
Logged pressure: 54 psi
